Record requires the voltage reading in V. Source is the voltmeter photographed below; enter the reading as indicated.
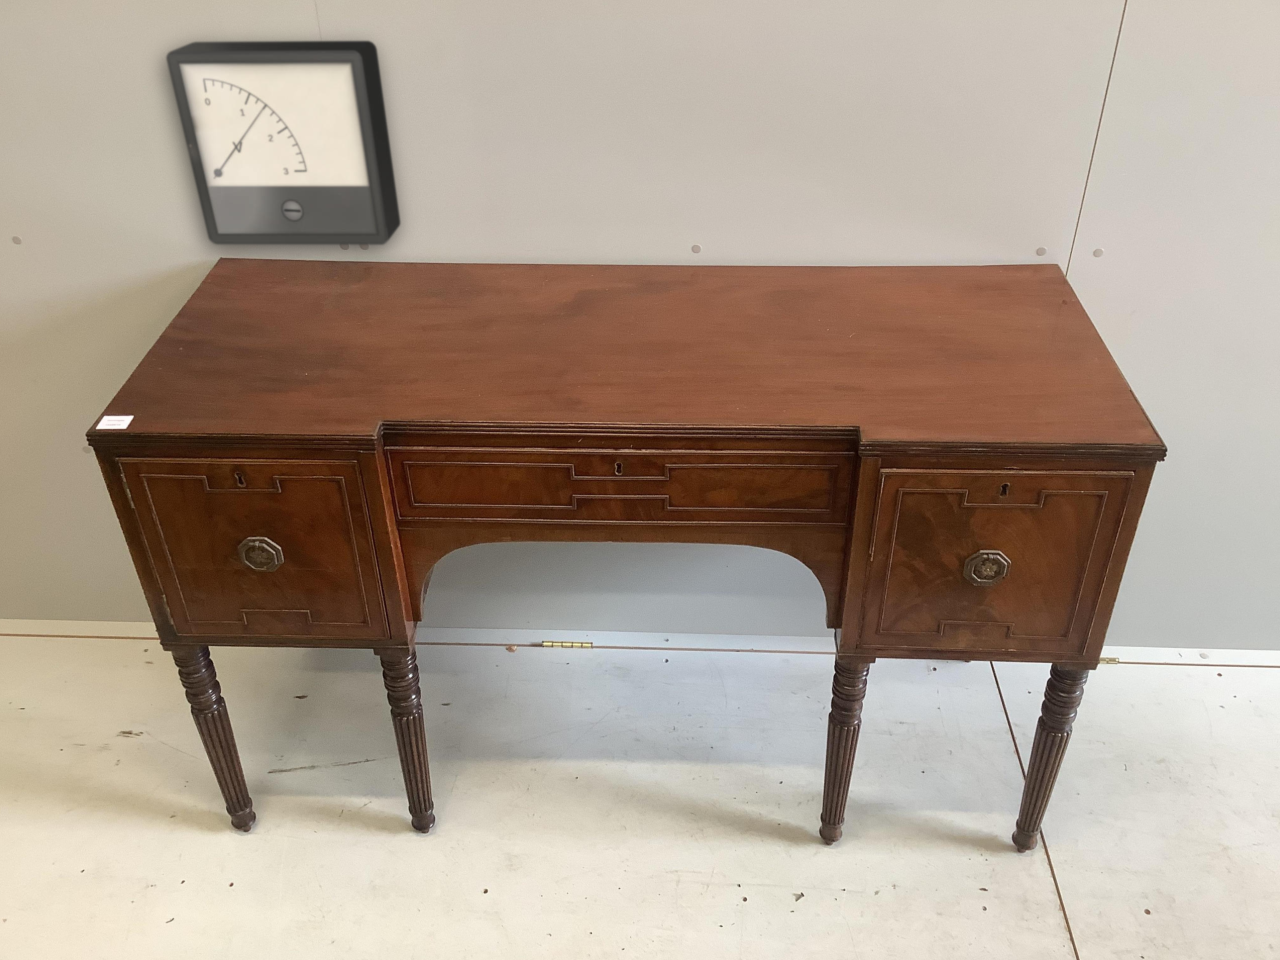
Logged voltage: 1.4 V
